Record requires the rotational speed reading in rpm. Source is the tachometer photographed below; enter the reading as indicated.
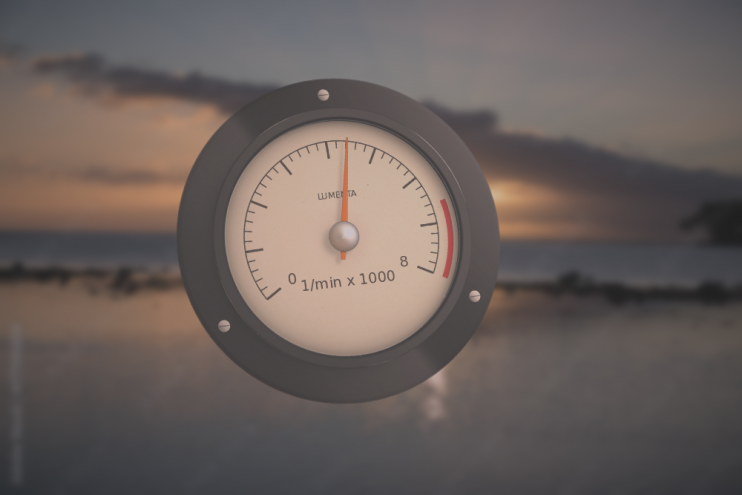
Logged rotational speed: 4400 rpm
